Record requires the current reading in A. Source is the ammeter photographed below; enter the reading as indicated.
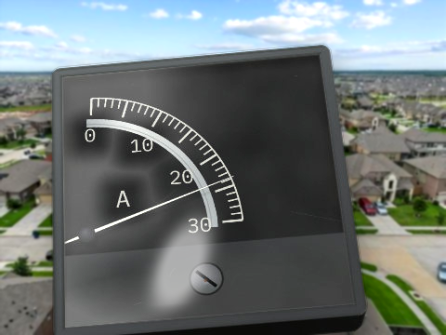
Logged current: 24 A
